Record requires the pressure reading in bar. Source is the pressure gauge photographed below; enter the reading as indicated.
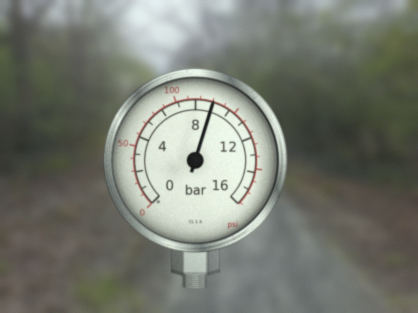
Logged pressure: 9 bar
